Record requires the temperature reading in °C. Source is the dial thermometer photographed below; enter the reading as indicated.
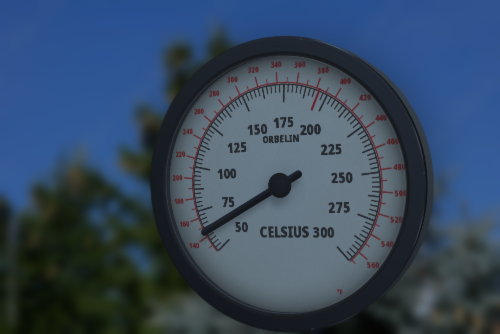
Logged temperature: 62.5 °C
